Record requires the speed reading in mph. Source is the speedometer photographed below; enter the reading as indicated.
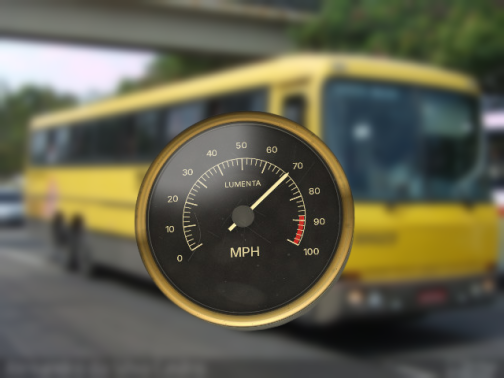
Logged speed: 70 mph
